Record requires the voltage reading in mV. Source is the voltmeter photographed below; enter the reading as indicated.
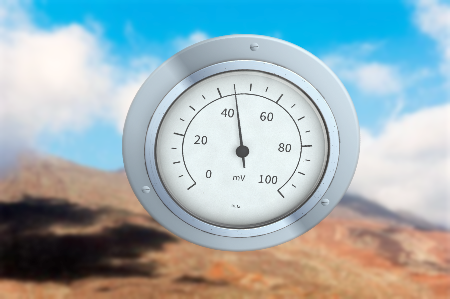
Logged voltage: 45 mV
